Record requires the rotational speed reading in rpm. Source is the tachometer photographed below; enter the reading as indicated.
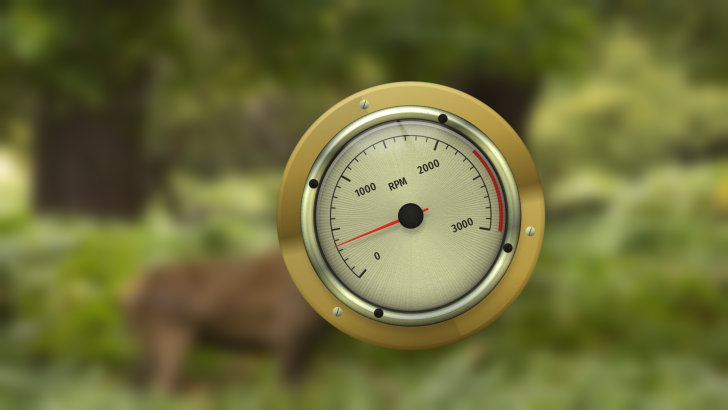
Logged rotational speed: 350 rpm
